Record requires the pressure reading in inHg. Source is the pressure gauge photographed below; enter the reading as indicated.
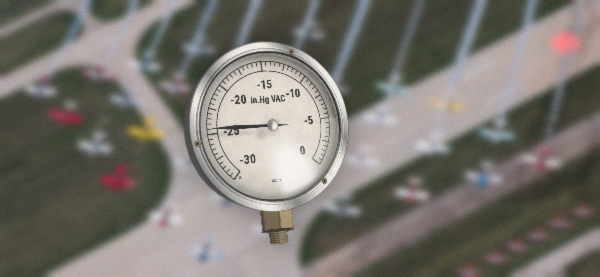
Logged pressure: -24.5 inHg
